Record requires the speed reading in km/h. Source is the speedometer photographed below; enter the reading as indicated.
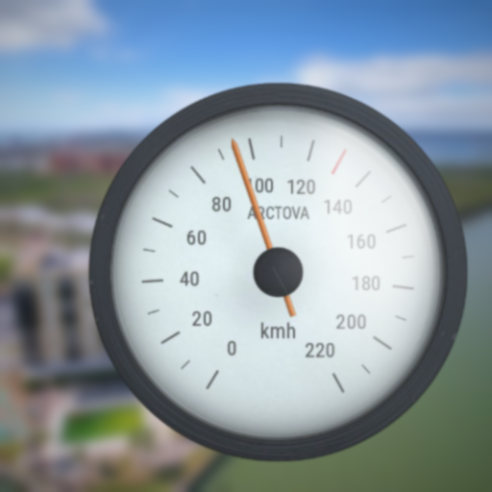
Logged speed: 95 km/h
